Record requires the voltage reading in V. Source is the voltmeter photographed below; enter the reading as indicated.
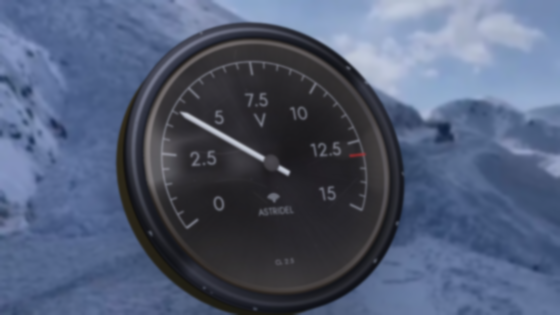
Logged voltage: 4 V
